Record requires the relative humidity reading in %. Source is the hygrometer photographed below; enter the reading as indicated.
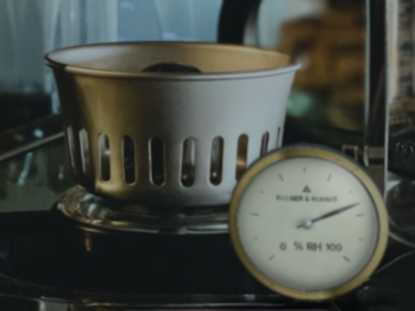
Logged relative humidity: 75 %
